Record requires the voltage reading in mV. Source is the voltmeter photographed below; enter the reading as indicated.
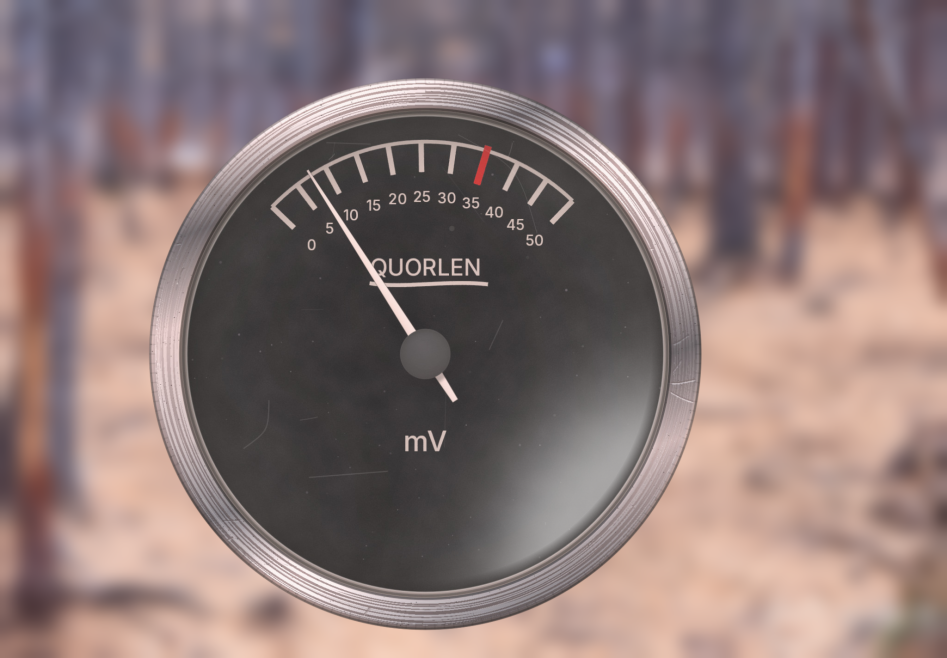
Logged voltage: 7.5 mV
